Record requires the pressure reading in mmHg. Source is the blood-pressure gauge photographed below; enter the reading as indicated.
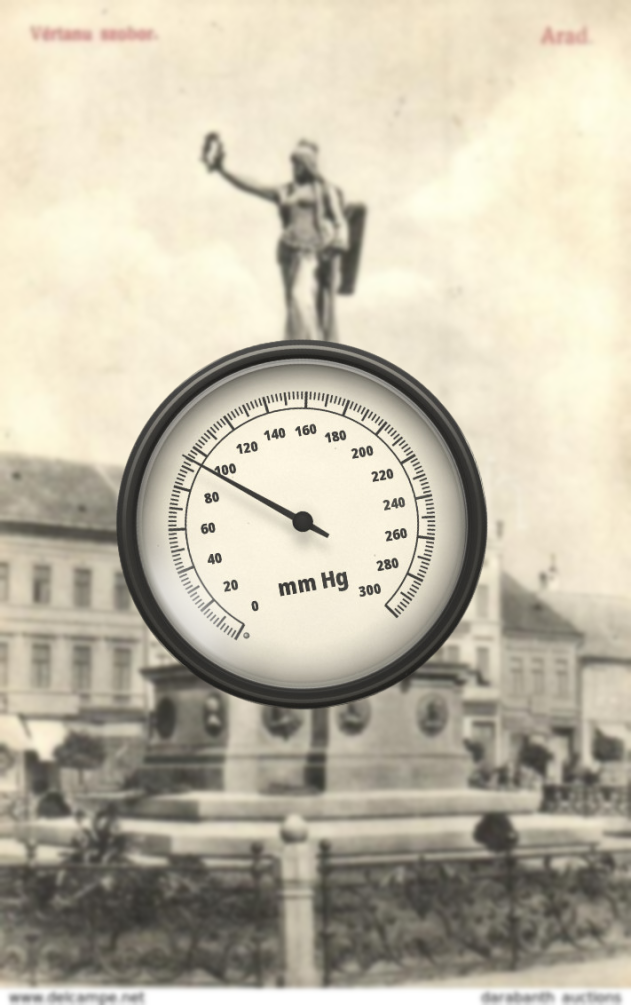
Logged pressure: 94 mmHg
